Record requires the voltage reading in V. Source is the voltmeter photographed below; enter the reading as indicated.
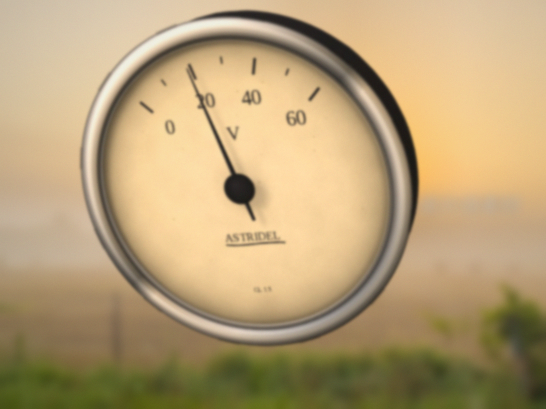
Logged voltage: 20 V
